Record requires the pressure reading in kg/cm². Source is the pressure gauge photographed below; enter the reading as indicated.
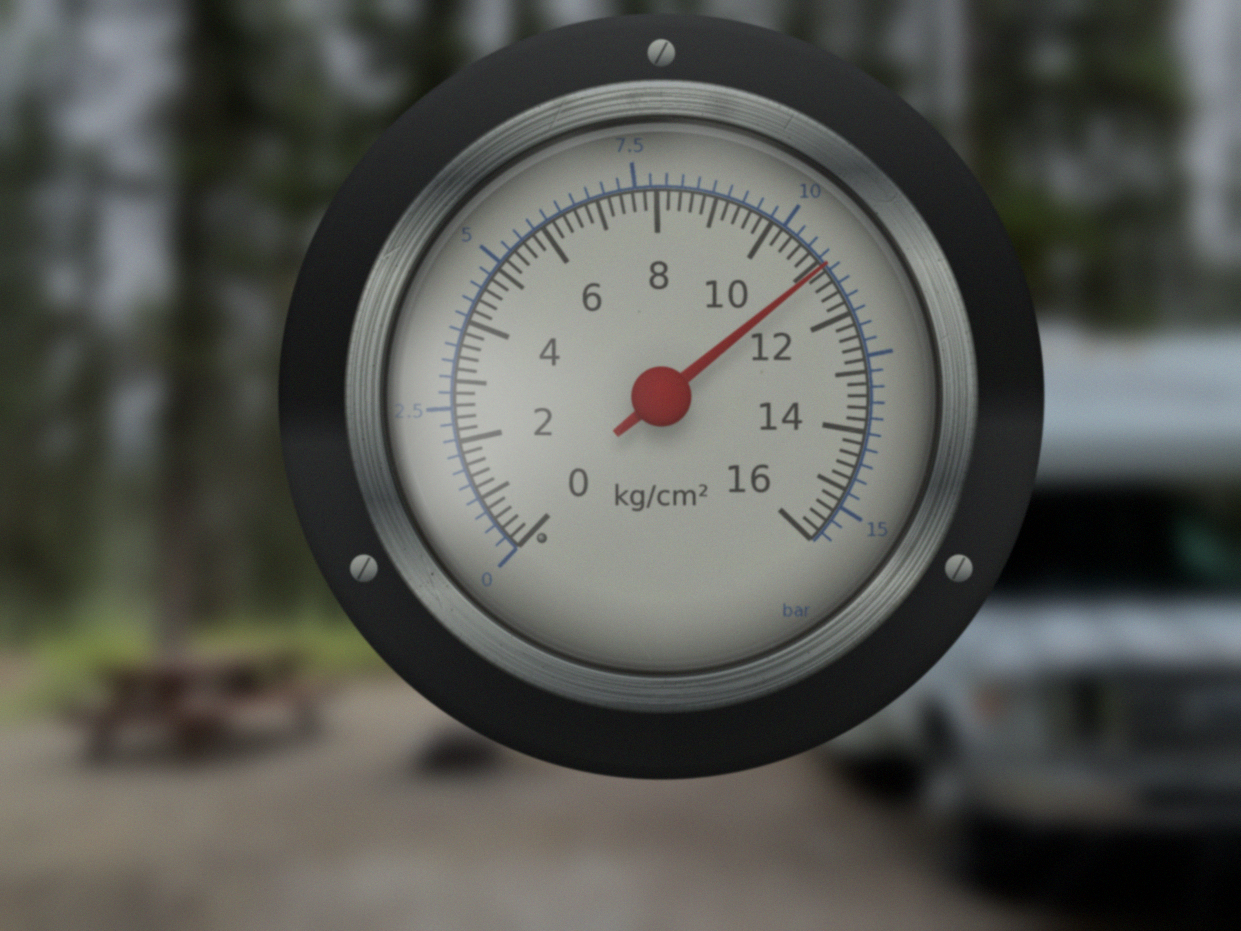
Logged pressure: 11.1 kg/cm²
